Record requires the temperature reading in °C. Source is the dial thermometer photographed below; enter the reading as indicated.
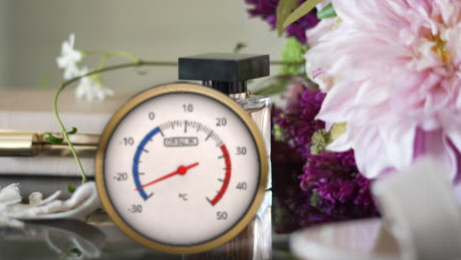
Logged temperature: -25 °C
